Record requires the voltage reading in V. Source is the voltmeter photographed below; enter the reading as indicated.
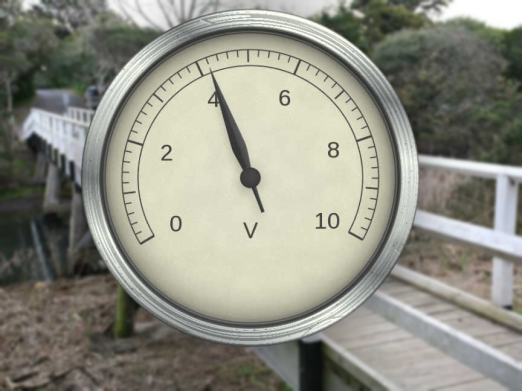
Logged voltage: 4.2 V
